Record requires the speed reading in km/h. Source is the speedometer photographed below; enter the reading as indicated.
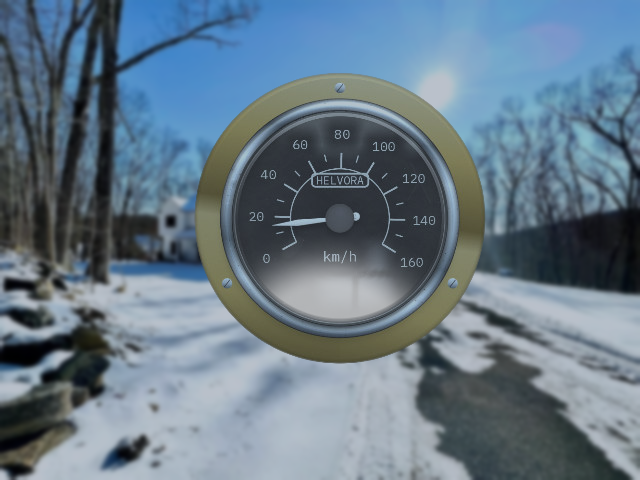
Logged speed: 15 km/h
